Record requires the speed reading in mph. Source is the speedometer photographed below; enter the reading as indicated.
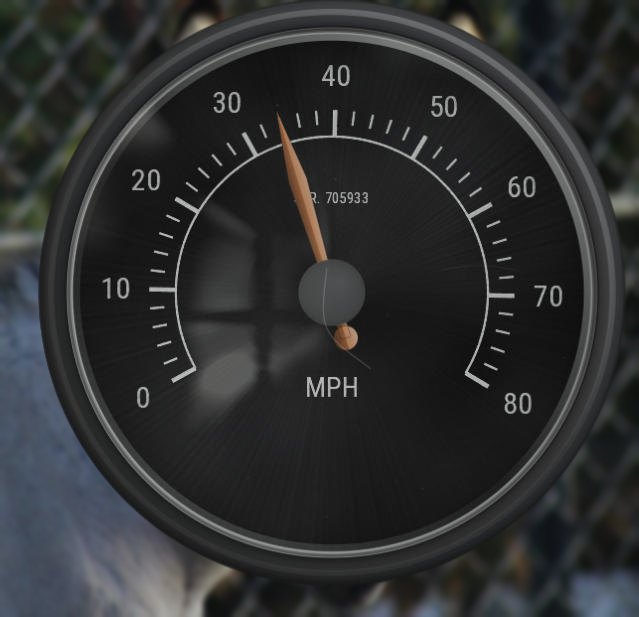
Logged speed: 34 mph
